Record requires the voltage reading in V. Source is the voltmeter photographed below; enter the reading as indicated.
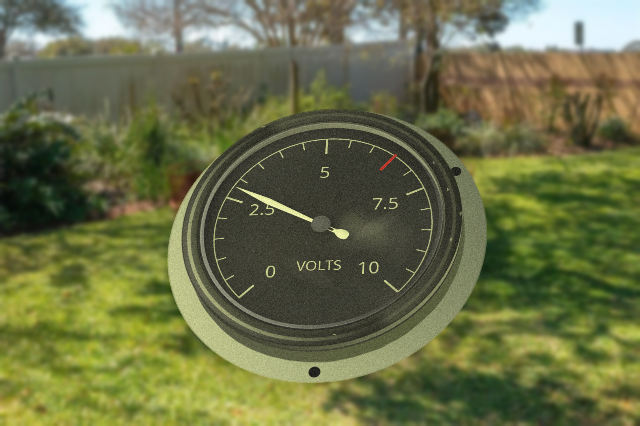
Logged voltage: 2.75 V
